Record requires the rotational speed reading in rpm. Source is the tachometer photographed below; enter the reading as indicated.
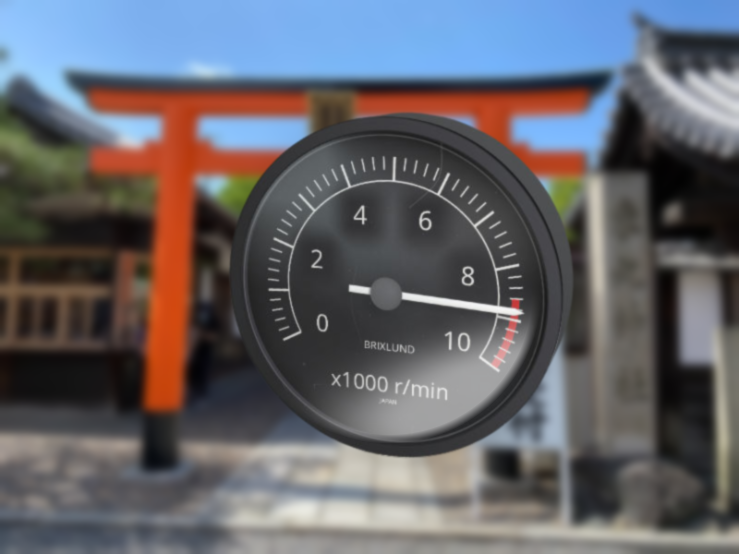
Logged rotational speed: 8800 rpm
